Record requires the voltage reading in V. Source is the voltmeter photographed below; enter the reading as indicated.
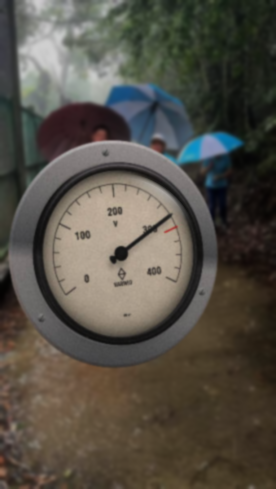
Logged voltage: 300 V
